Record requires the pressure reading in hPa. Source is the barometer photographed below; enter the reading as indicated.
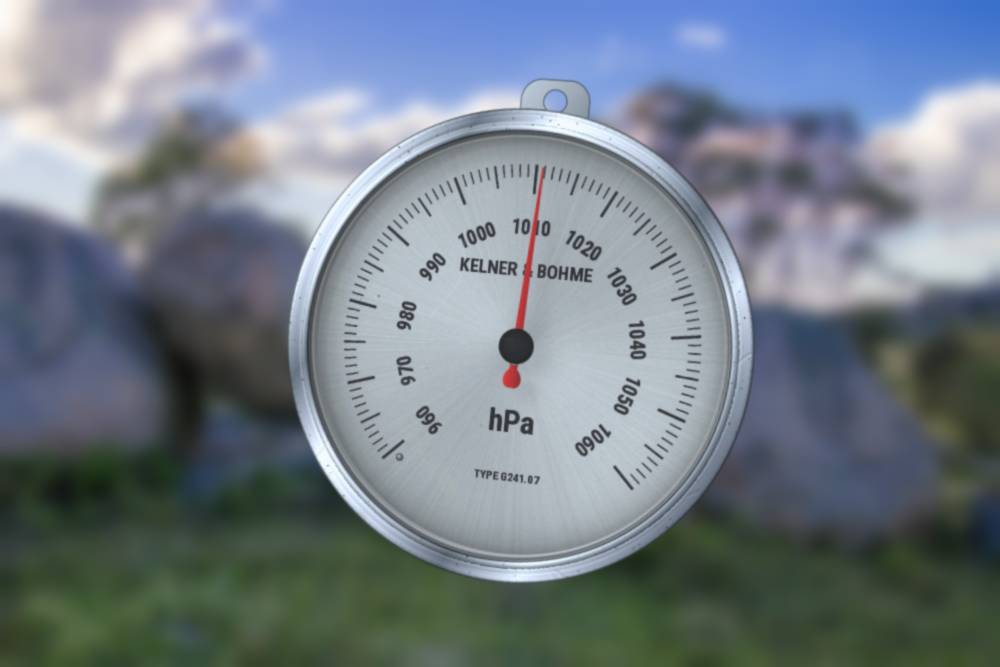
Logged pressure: 1011 hPa
